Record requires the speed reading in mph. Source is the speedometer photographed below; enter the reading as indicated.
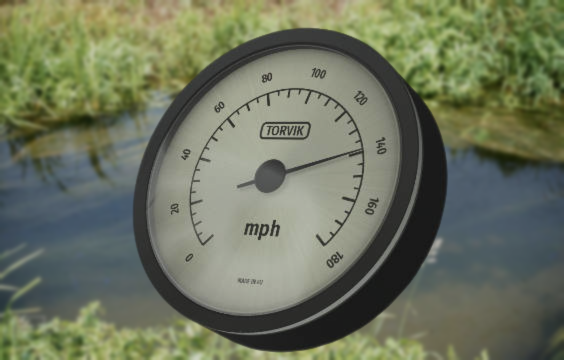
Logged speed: 140 mph
